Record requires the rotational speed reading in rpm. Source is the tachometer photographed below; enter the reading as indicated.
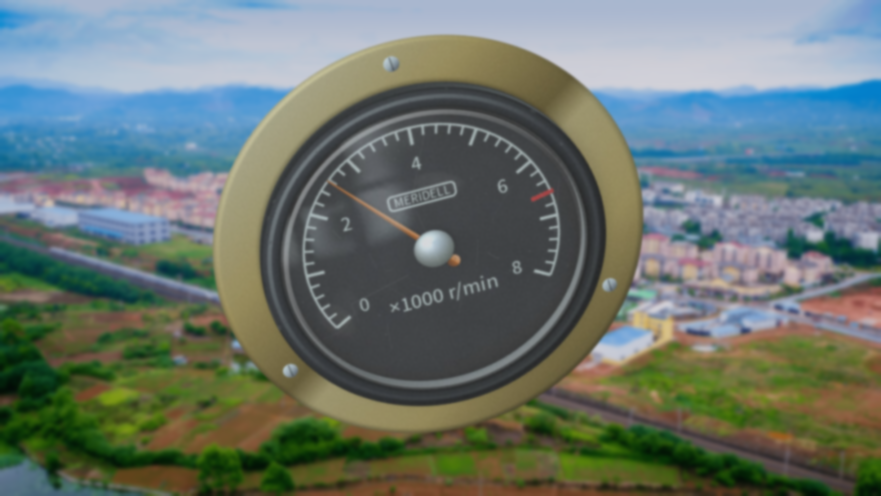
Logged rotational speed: 2600 rpm
